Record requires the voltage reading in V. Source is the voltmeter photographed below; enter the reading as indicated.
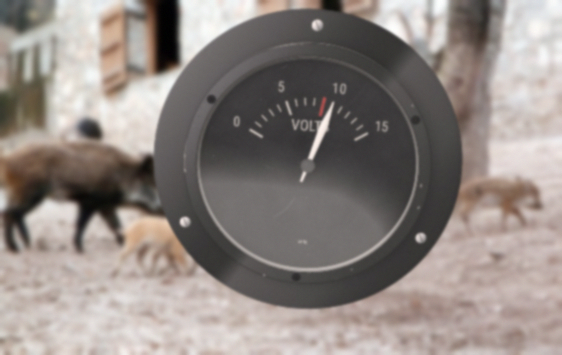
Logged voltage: 10 V
